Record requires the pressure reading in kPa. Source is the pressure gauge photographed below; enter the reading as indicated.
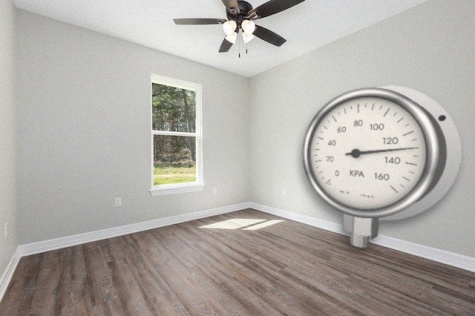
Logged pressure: 130 kPa
